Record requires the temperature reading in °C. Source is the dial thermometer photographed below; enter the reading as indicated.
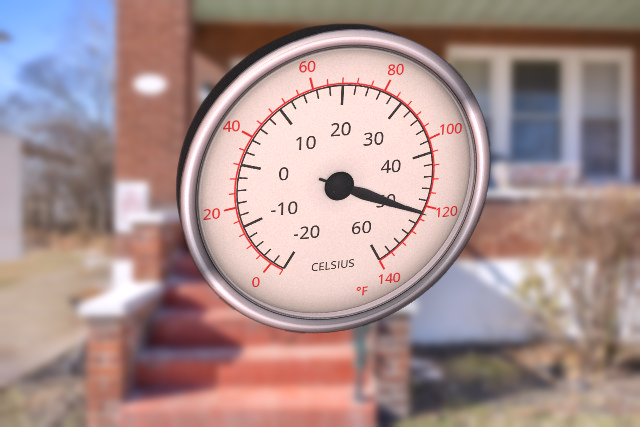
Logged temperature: 50 °C
